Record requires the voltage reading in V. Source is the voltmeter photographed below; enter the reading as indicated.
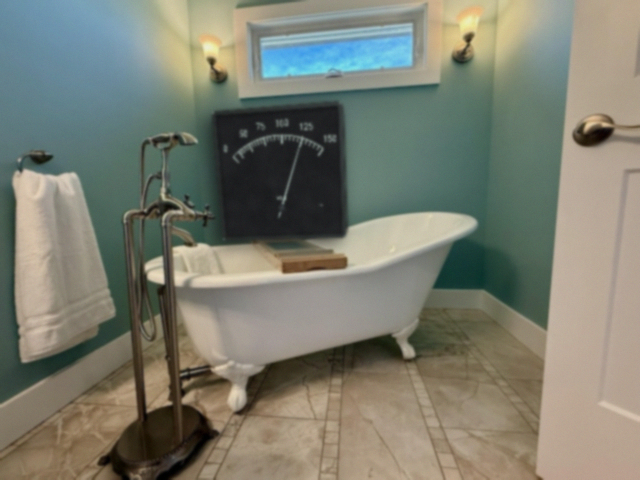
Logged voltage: 125 V
